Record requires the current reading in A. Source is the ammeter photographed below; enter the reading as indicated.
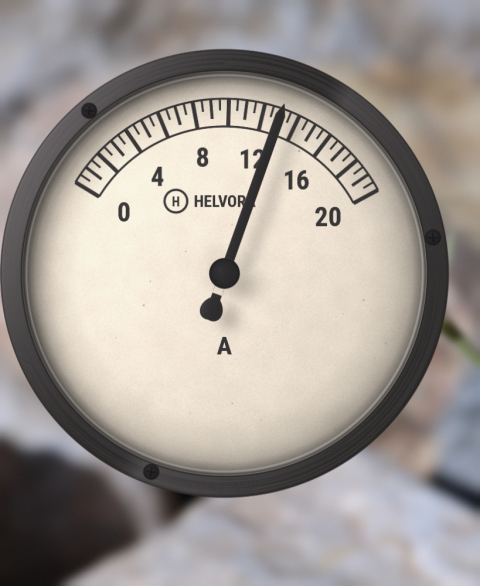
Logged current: 13 A
